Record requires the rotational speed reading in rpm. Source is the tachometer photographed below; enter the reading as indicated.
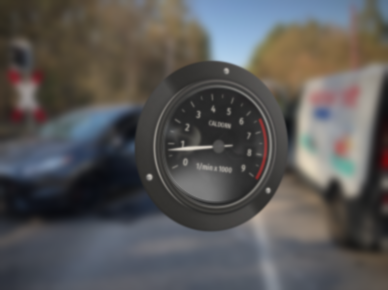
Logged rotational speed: 750 rpm
